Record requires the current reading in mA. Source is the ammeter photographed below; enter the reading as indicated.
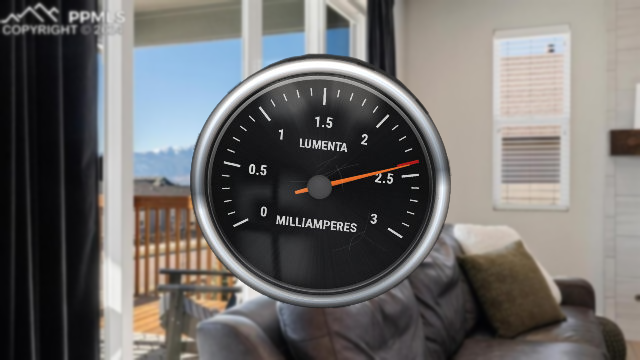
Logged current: 2.4 mA
